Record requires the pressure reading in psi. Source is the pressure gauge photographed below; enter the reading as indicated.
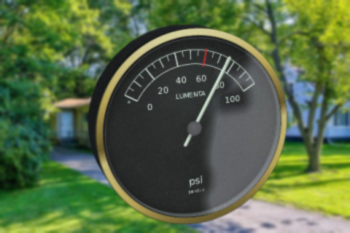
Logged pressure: 75 psi
